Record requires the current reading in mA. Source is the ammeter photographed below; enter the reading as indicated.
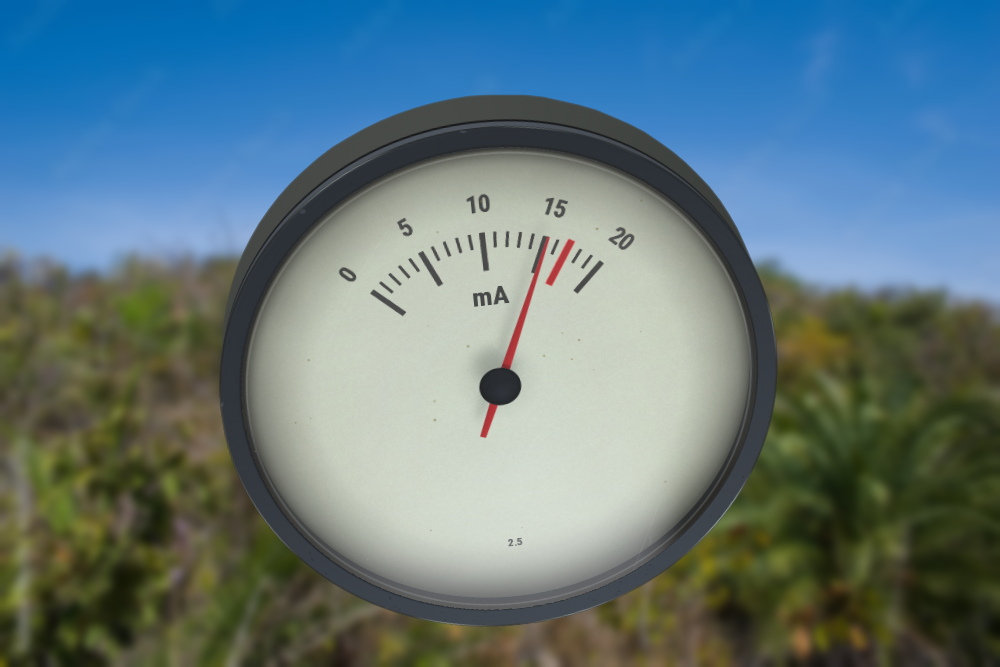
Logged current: 15 mA
